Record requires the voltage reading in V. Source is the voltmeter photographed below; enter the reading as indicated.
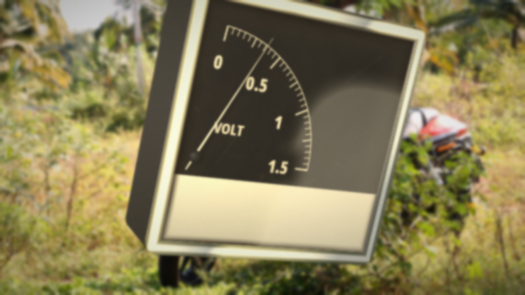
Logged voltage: 0.35 V
